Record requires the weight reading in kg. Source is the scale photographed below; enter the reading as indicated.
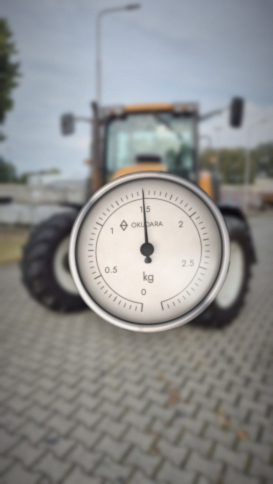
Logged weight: 1.5 kg
